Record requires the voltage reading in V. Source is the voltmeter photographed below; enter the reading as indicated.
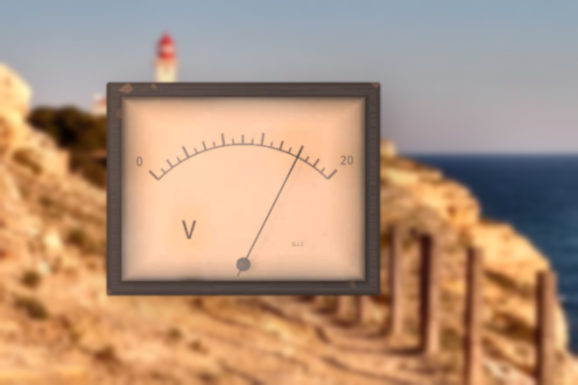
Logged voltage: 16 V
